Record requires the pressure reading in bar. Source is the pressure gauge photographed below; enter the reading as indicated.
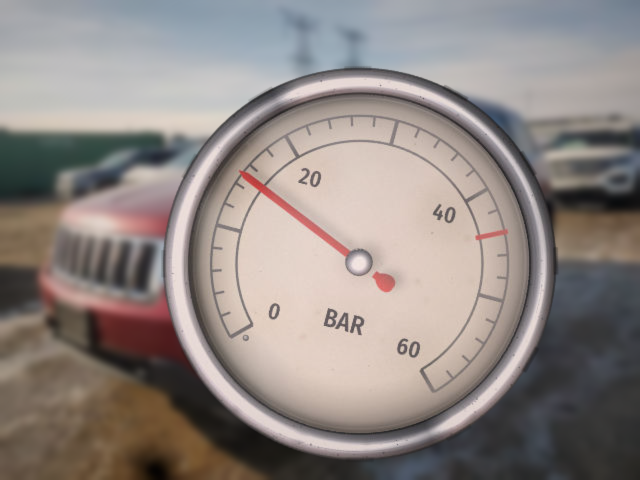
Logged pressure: 15 bar
